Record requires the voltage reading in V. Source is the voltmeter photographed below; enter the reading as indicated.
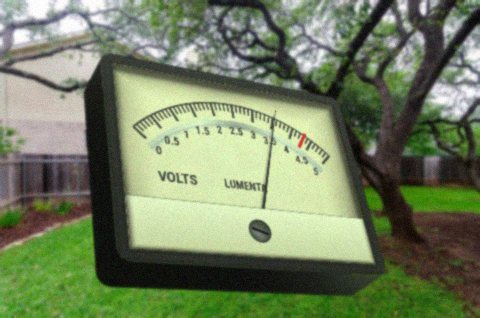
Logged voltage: 3.5 V
